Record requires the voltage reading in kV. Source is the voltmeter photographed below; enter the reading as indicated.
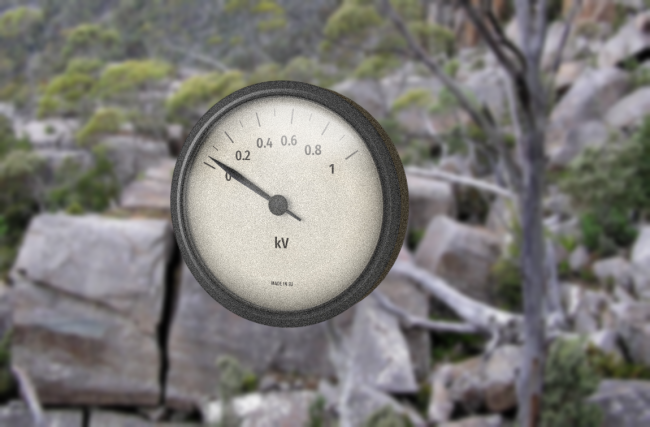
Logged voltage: 0.05 kV
